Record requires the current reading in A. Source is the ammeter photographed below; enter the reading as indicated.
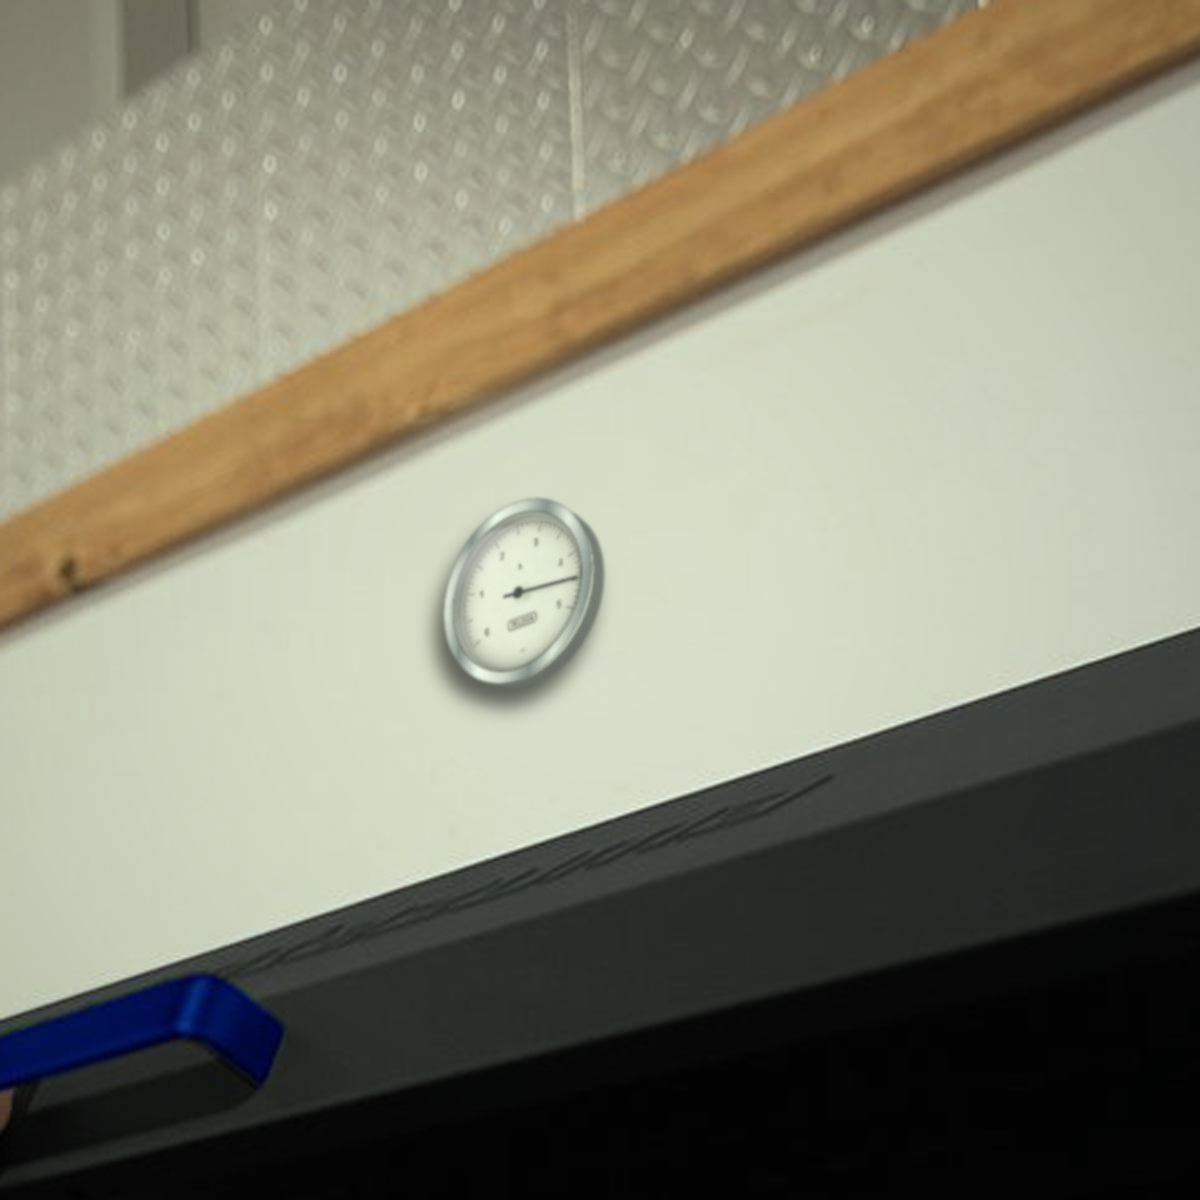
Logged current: 4.5 A
